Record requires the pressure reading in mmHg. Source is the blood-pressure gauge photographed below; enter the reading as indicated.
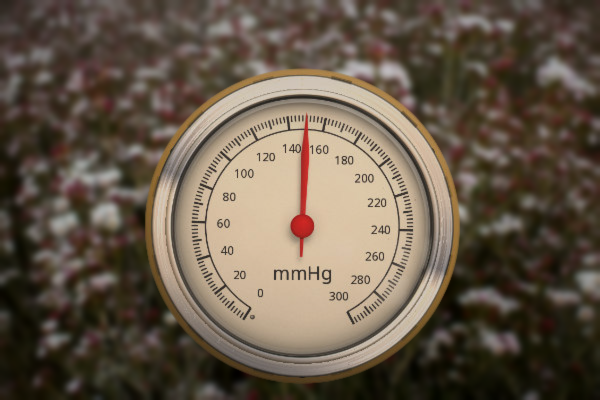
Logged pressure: 150 mmHg
